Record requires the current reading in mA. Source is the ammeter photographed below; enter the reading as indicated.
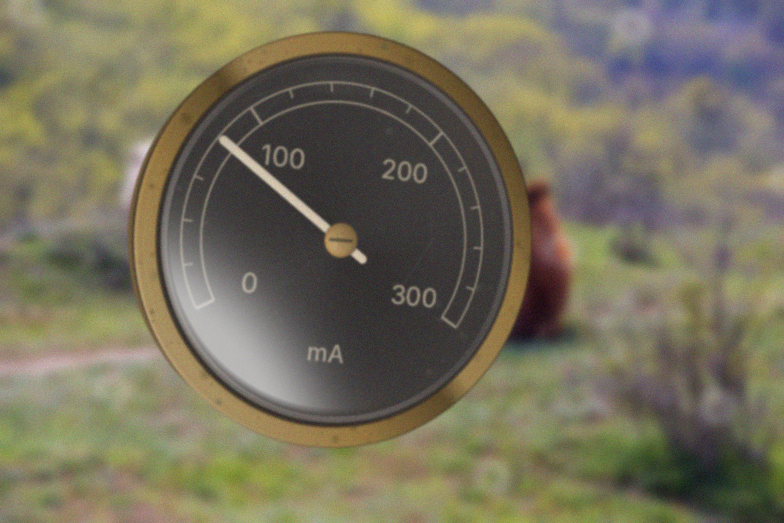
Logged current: 80 mA
